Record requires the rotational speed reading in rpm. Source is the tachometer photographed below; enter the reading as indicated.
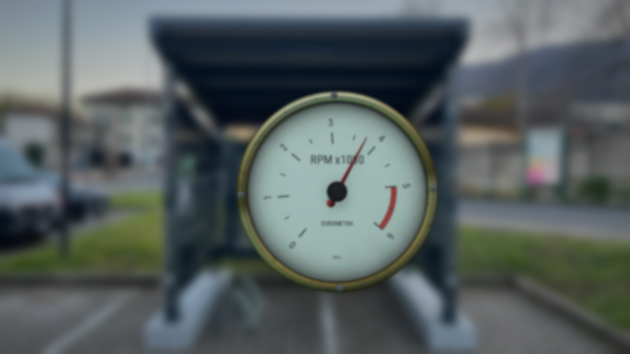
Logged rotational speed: 3750 rpm
